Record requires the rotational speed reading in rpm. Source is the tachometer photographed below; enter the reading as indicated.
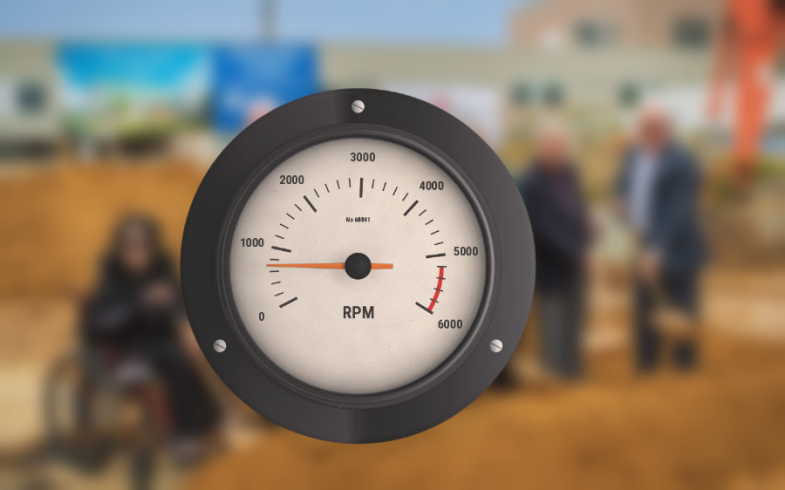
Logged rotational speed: 700 rpm
